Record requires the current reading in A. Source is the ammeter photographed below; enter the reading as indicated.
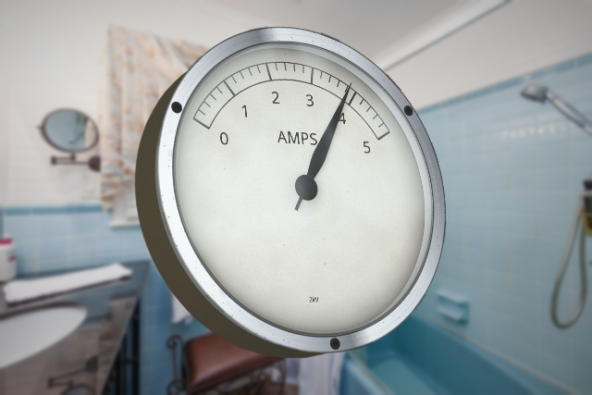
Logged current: 3.8 A
